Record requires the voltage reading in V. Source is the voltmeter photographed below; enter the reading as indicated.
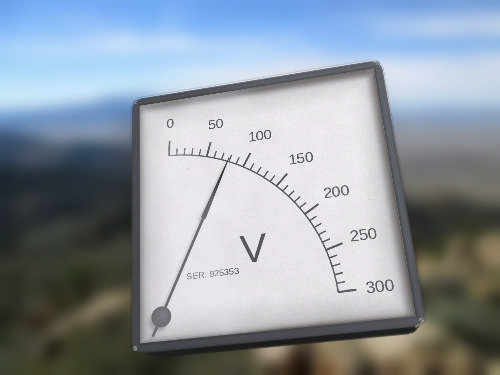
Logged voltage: 80 V
